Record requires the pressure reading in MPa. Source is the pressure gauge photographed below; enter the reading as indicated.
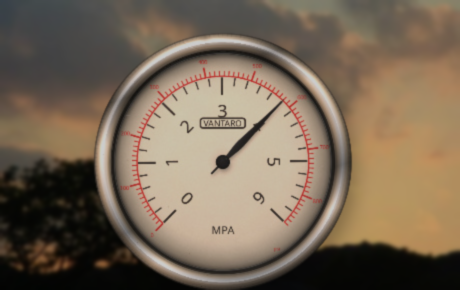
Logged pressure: 4 MPa
